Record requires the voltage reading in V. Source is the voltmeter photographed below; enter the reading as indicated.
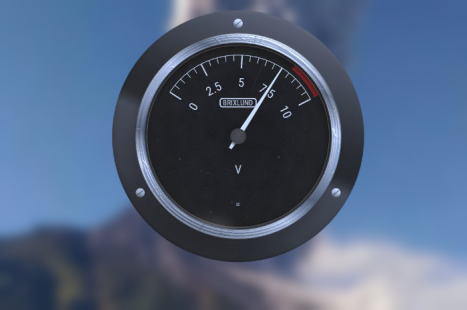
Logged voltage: 7.5 V
